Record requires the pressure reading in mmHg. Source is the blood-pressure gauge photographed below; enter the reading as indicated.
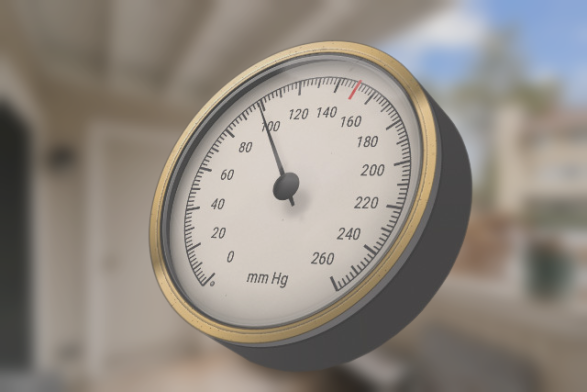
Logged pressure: 100 mmHg
